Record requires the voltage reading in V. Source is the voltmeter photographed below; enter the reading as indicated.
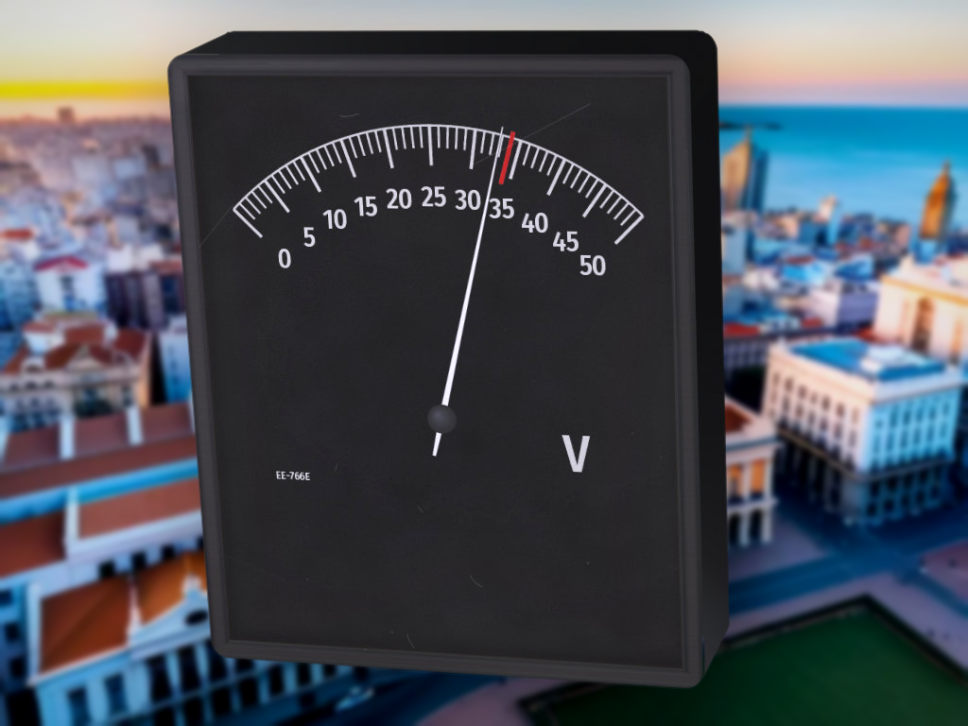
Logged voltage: 33 V
